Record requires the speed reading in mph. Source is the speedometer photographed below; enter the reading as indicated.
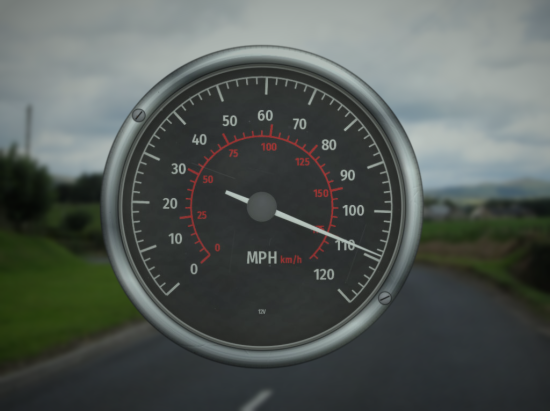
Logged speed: 109 mph
